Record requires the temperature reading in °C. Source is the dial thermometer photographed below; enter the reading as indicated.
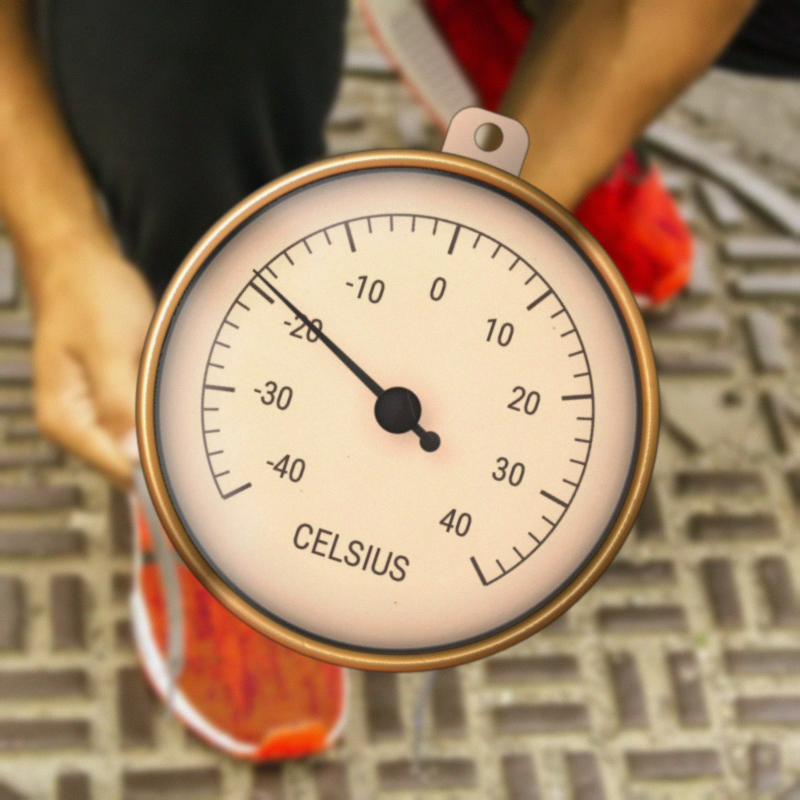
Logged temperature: -19 °C
